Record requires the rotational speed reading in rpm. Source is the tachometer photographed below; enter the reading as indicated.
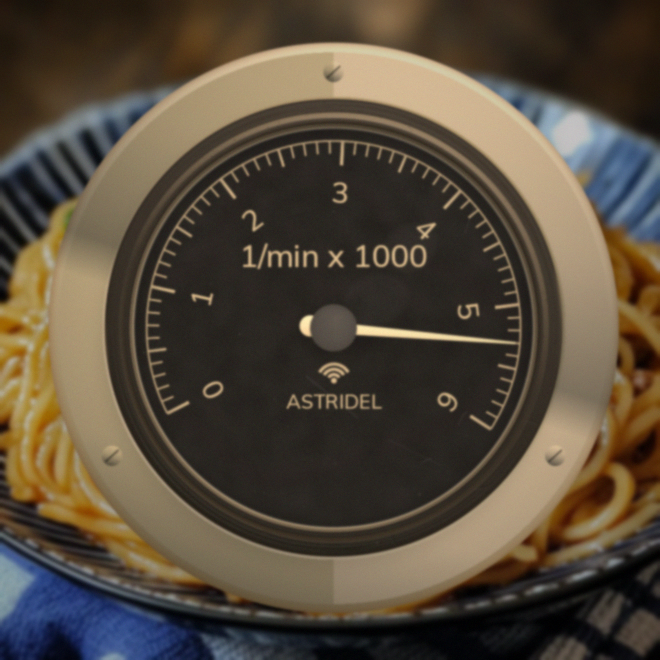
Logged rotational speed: 5300 rpm
